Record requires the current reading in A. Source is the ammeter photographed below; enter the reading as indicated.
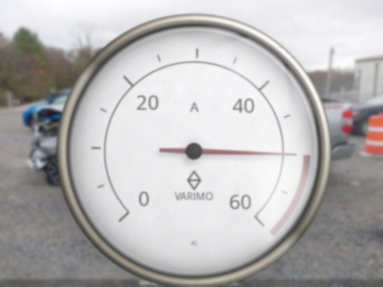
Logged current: 50 A
